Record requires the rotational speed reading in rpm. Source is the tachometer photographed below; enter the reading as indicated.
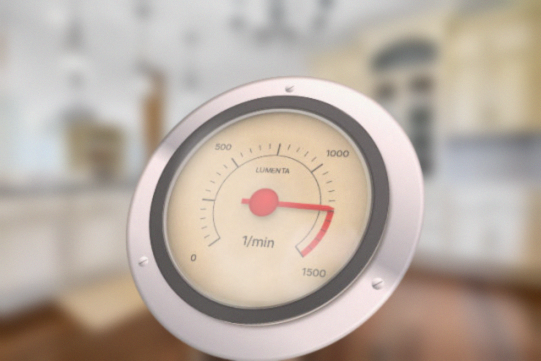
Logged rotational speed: 1250 rpm
